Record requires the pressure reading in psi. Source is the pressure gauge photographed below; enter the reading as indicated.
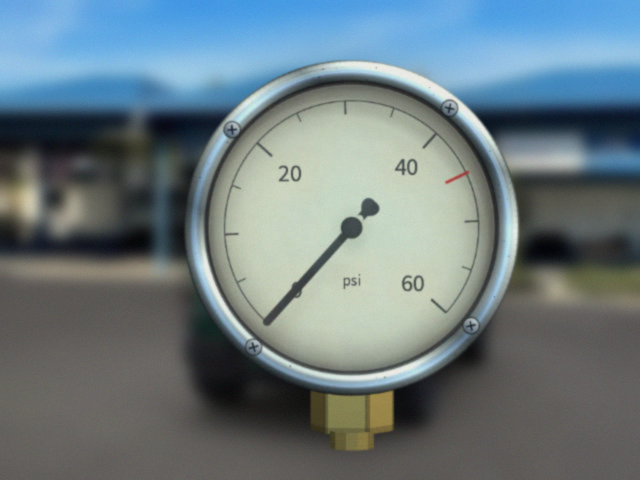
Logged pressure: 0 psi
